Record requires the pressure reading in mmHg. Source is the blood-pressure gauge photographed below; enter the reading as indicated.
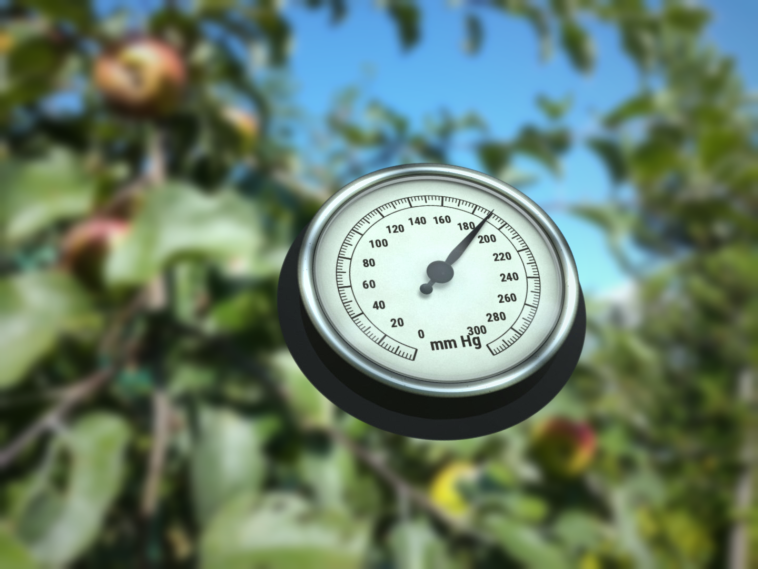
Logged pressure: 190 mmHg
